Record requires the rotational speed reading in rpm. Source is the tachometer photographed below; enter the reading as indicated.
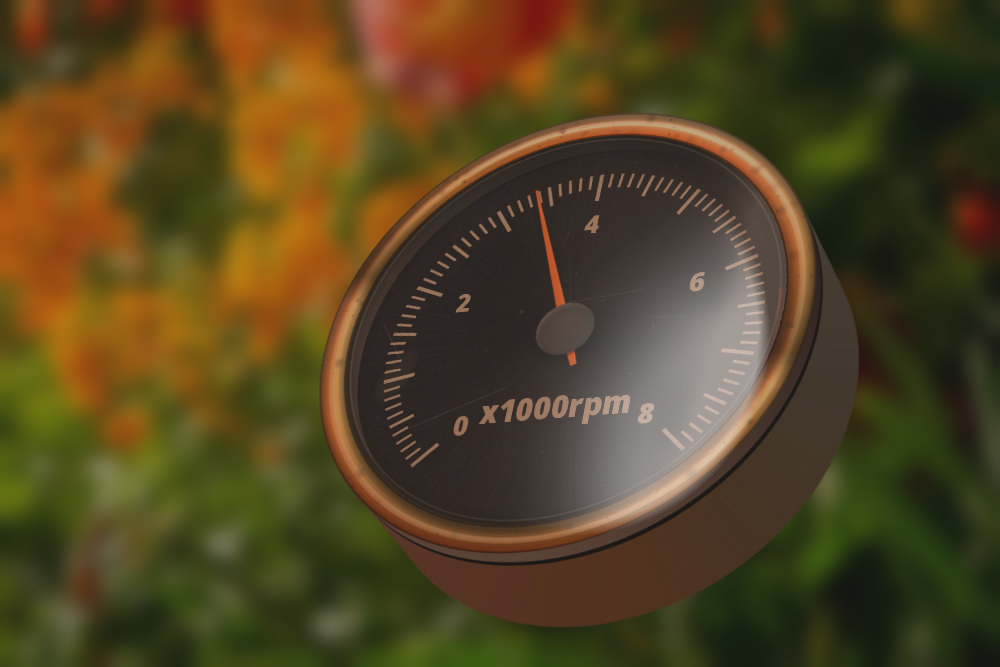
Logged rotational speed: 3400 rpm
